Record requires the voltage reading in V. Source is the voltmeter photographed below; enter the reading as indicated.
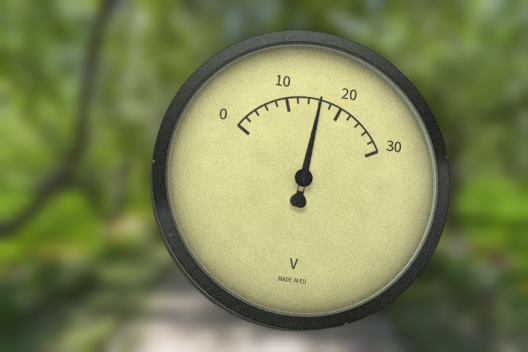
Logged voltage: 16 V
